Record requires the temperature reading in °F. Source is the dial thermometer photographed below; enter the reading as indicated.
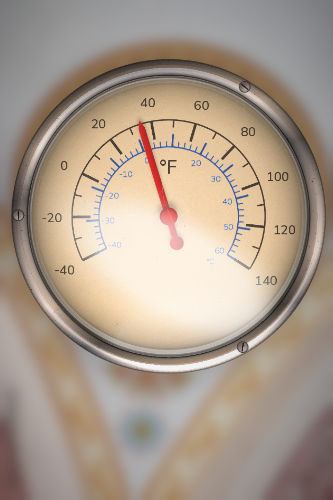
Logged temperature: 35 °F
